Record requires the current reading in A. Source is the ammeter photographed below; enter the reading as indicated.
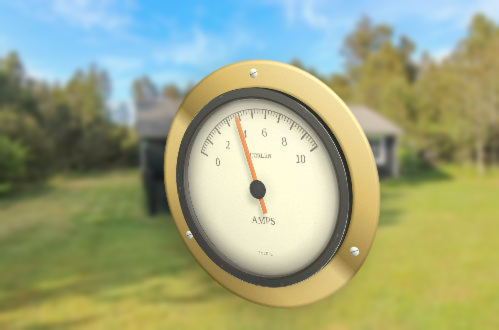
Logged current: 4 A
